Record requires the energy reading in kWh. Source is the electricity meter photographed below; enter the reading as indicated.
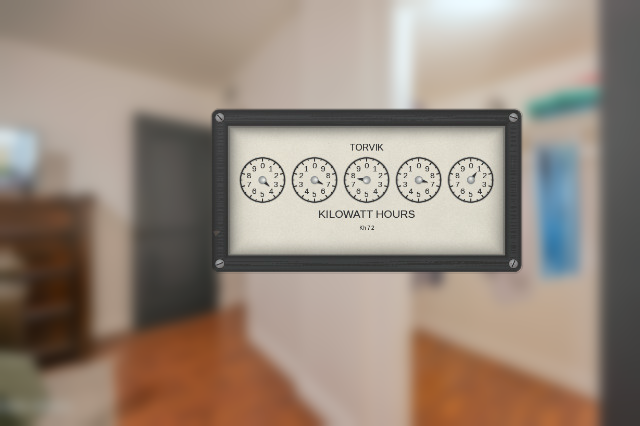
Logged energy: 36771 kWh
